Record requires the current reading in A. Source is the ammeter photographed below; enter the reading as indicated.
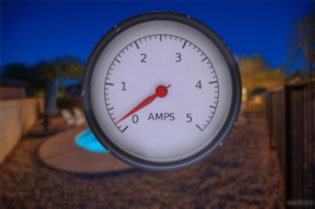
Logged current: 0.2 A
